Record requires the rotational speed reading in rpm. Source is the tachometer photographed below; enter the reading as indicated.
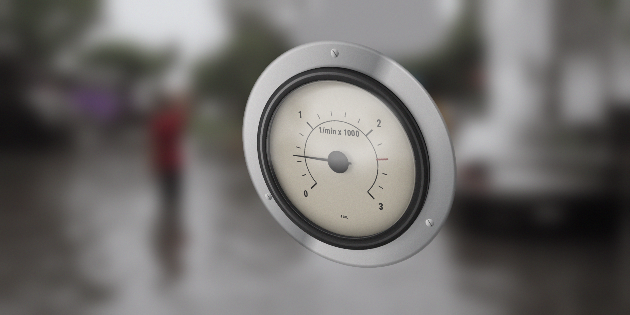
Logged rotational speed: 500 rpm
